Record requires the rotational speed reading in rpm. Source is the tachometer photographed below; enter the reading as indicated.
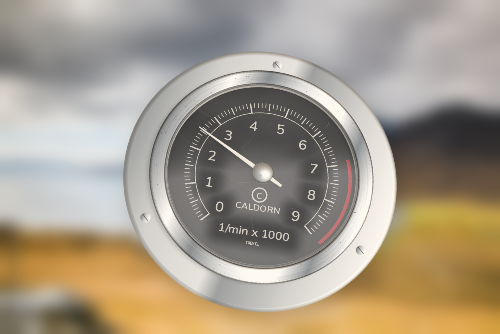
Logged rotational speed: 2500 rpm
